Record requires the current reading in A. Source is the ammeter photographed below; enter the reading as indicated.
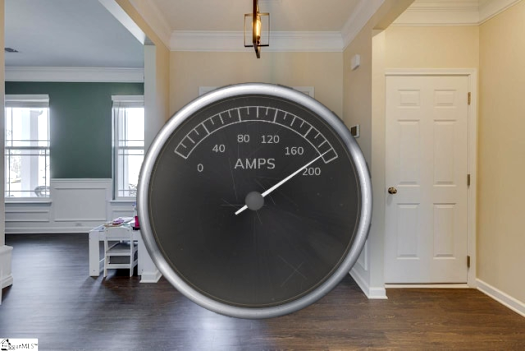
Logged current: 190 A
